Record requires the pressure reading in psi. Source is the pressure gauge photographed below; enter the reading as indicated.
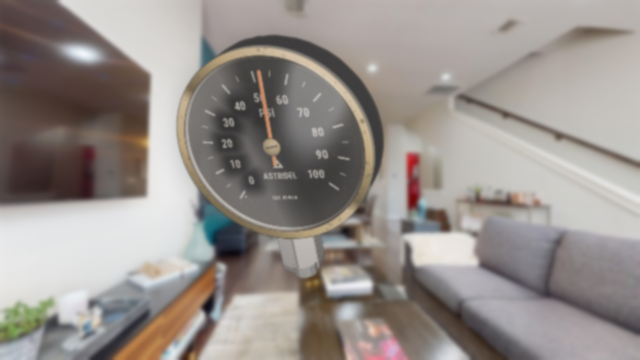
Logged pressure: 52.5 psi
